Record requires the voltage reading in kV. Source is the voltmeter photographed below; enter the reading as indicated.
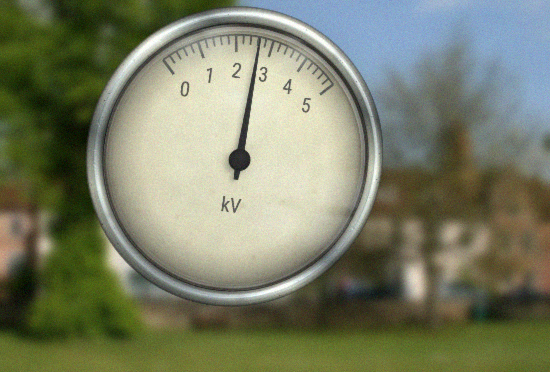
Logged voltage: 2.6 kV
